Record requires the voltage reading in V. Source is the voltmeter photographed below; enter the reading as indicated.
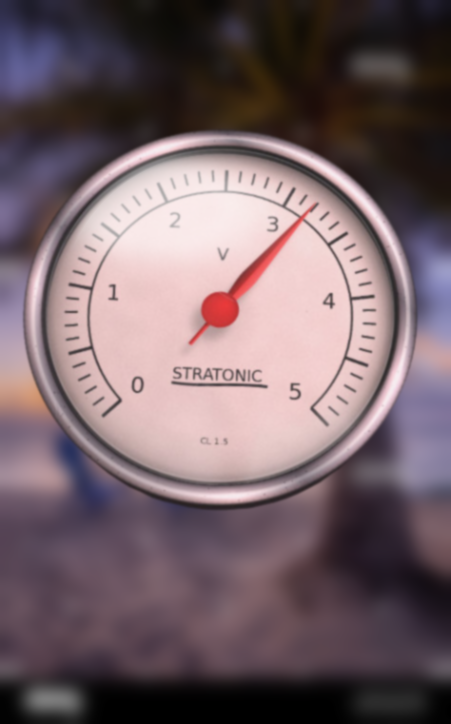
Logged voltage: 3.2 V
